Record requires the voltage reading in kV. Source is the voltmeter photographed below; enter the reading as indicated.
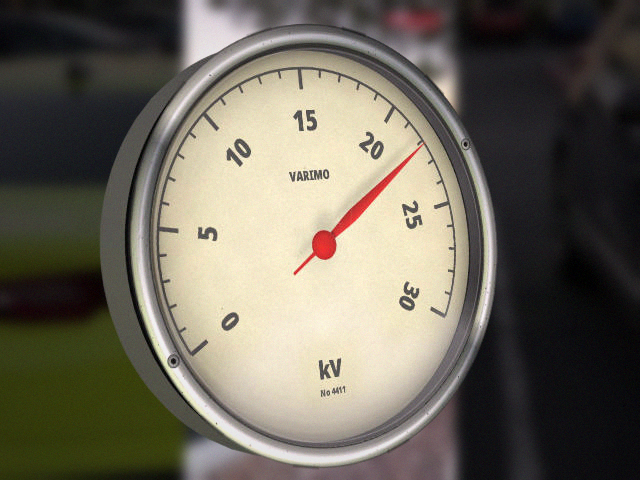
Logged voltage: 22 kV
